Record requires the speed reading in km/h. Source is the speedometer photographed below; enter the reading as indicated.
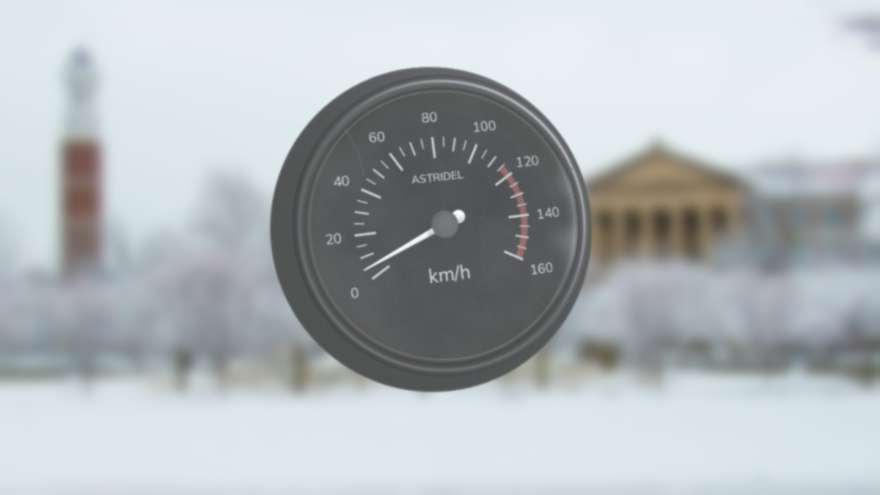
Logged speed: 5 km/h
